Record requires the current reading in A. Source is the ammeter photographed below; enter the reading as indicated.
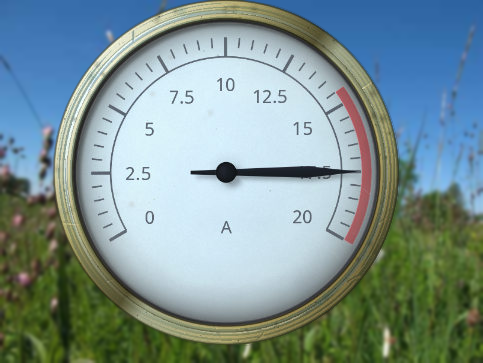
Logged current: 17.5 A
